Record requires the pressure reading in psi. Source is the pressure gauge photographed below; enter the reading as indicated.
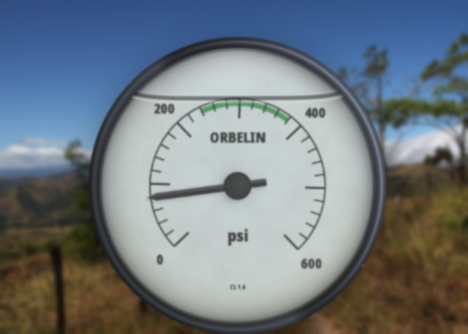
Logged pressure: 80 psi
